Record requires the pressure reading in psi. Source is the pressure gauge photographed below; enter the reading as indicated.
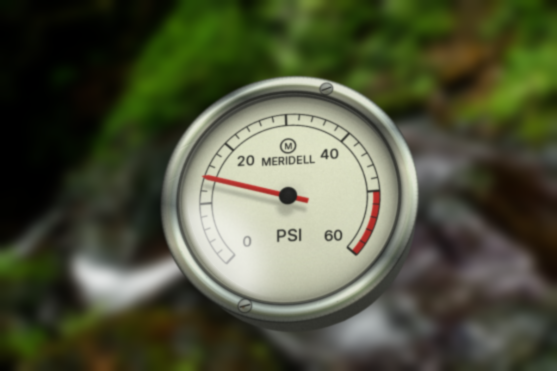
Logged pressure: 14 psi
